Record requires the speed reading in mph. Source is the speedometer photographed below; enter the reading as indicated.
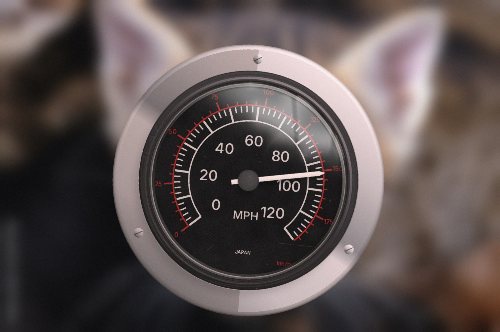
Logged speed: 94 mph
